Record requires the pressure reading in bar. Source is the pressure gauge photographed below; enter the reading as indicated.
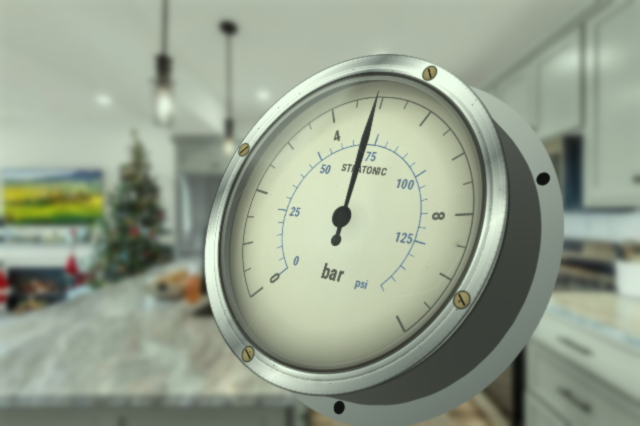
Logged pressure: 5 bar
